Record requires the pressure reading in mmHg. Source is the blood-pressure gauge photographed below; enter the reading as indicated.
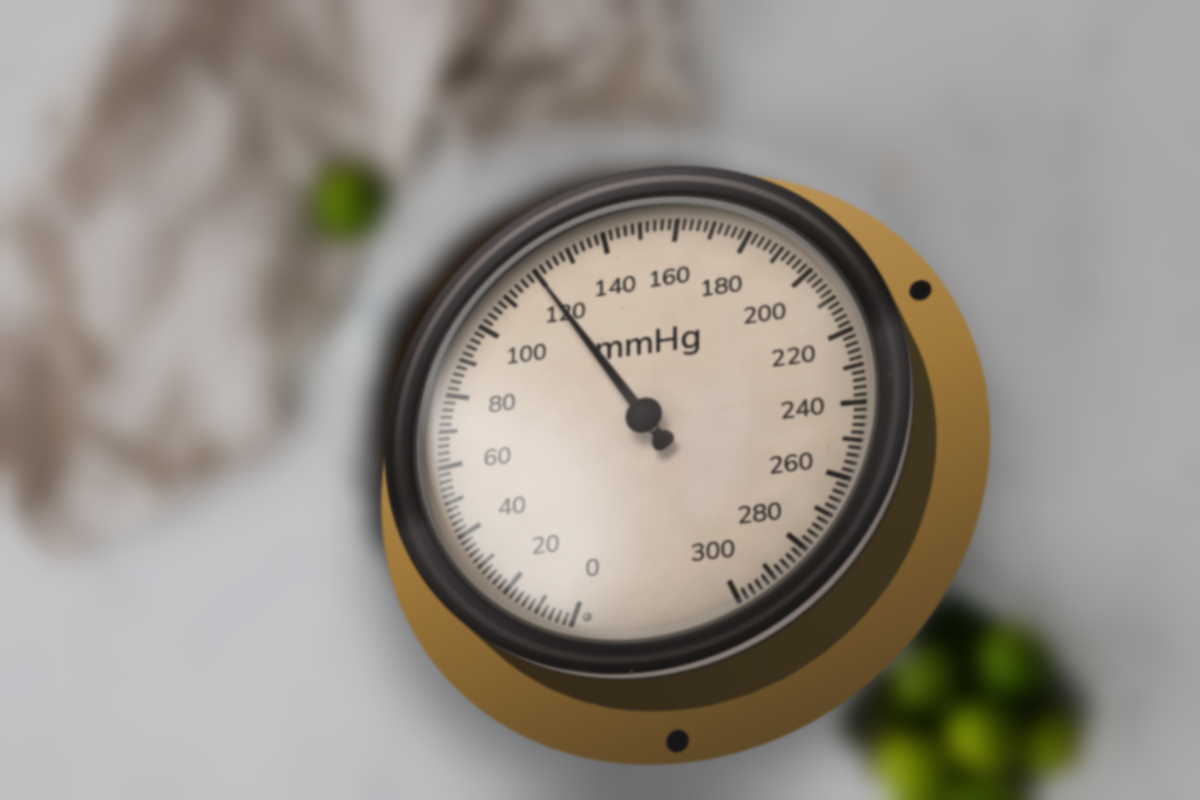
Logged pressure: 120 mmHg
